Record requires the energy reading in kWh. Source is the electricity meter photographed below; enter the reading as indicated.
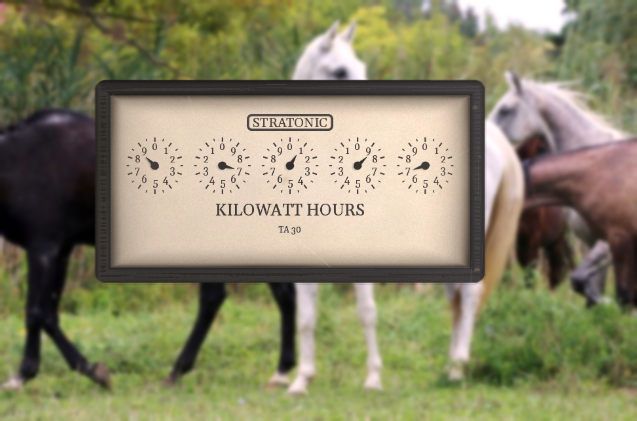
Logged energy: 87087 kWh
